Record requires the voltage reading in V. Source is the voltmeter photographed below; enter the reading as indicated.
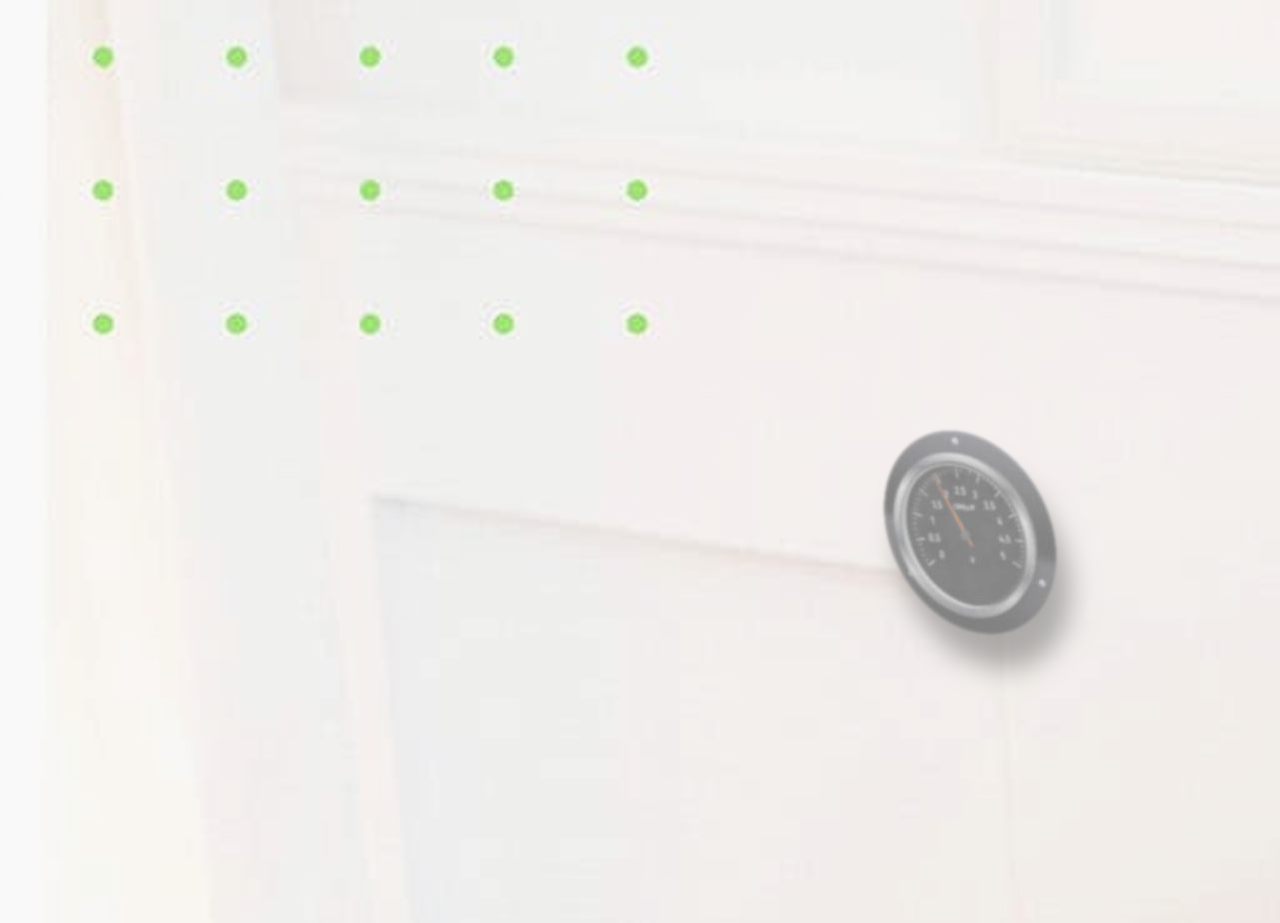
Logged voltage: 2 V
